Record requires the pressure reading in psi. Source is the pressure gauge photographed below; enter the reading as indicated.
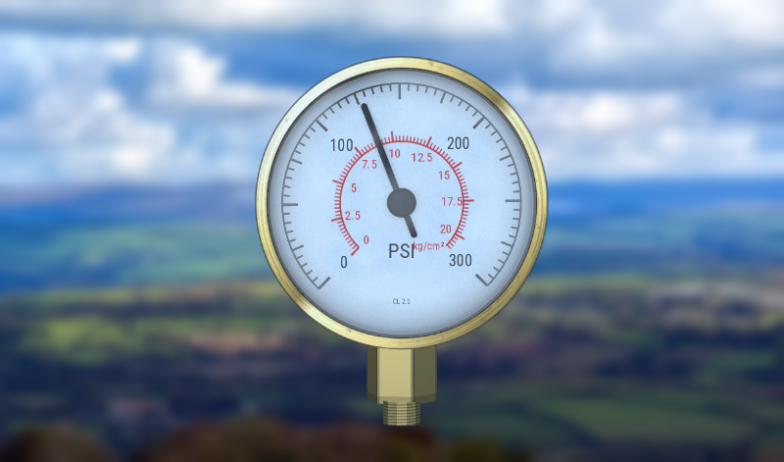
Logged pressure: 127.5 psi
